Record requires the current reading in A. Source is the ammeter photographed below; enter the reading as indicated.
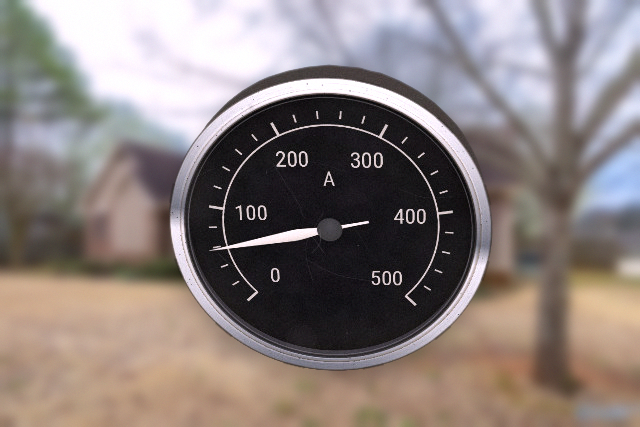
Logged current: 60 A
